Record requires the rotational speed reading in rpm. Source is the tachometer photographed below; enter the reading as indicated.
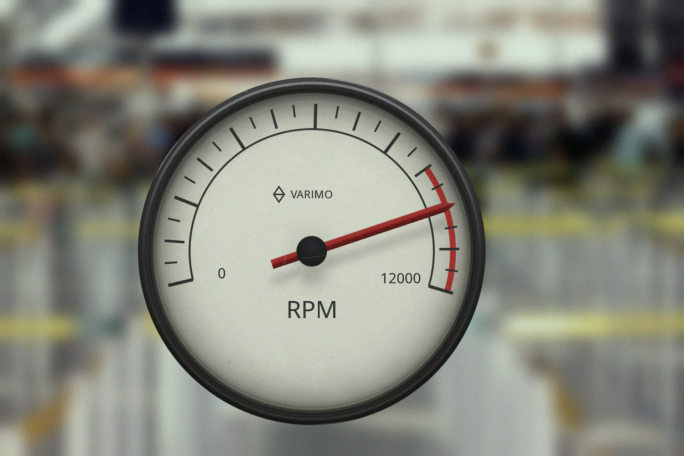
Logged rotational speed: 10000 rpm
